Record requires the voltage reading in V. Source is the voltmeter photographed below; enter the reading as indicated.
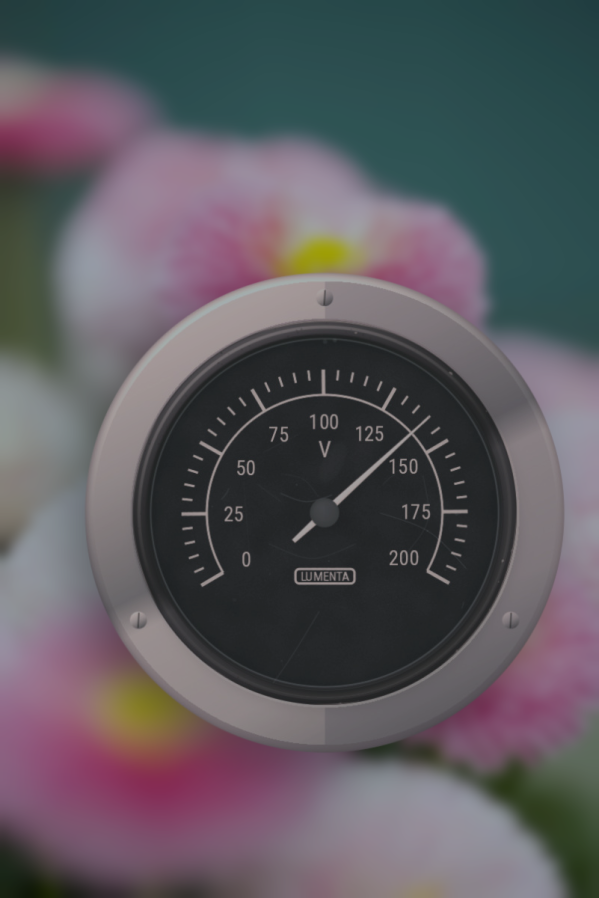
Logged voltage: 140 V
